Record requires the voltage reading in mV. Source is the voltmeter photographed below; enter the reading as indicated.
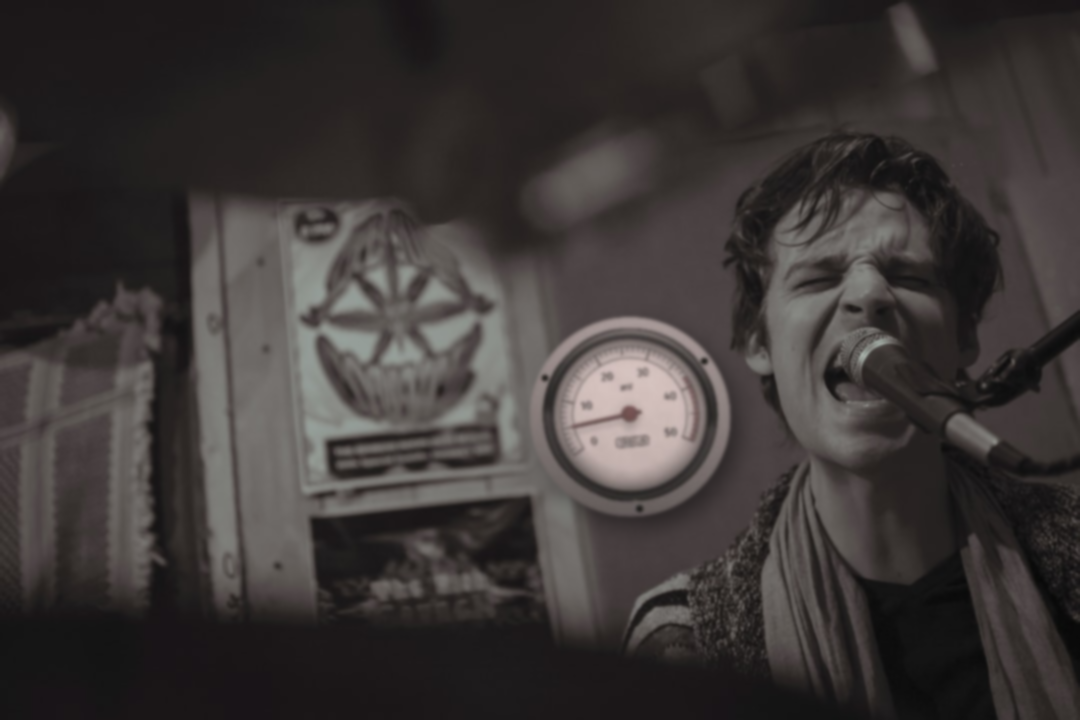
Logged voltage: 5 mV
